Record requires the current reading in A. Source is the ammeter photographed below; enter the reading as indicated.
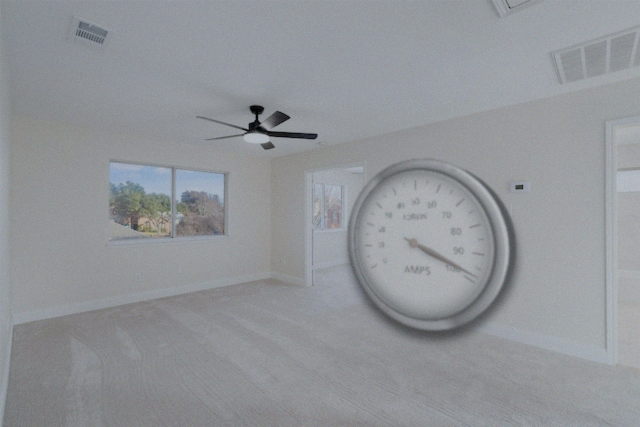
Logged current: 97.5 A
